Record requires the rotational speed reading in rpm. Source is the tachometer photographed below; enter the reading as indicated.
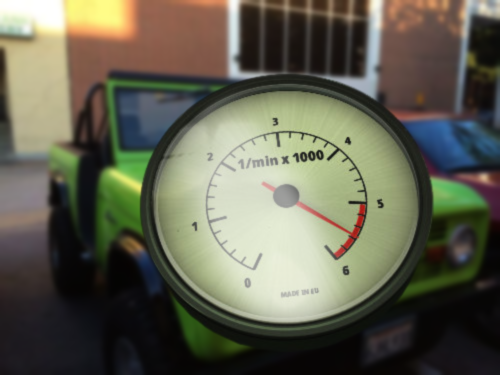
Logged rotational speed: 5600 rpm
